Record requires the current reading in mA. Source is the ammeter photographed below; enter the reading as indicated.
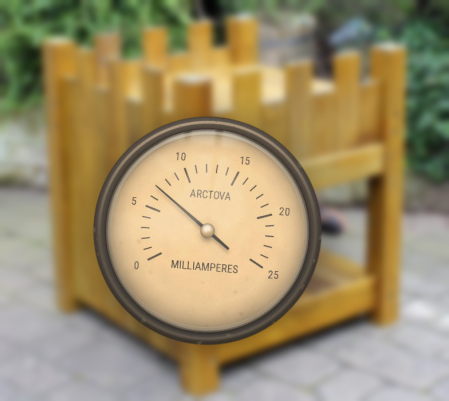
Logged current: 7 mA
